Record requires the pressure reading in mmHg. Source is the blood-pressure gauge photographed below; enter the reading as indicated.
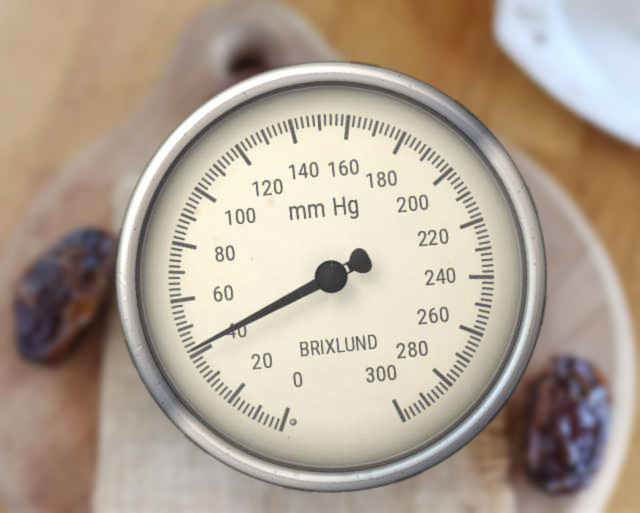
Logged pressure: 42 mmHg
